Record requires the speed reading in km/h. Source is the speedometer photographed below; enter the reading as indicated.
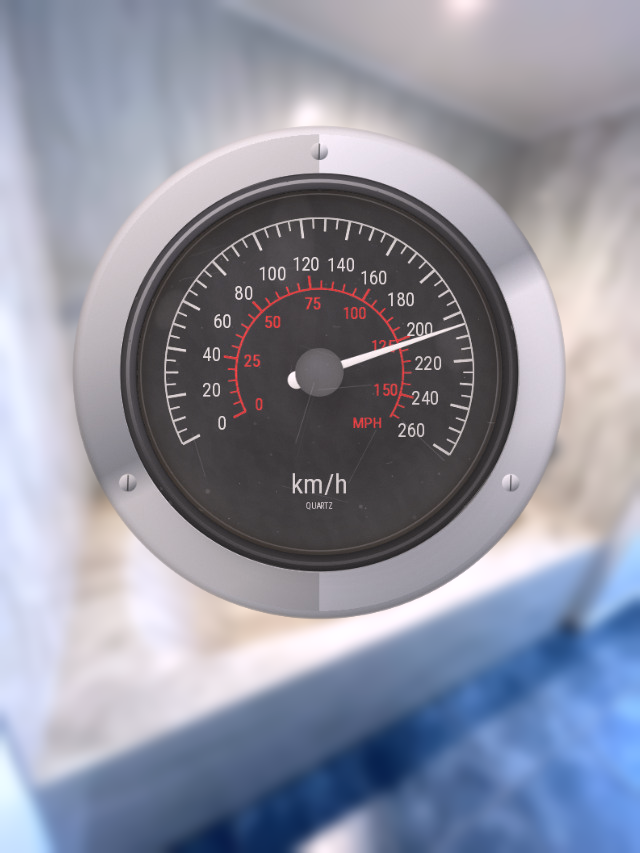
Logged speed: 205 km/h
